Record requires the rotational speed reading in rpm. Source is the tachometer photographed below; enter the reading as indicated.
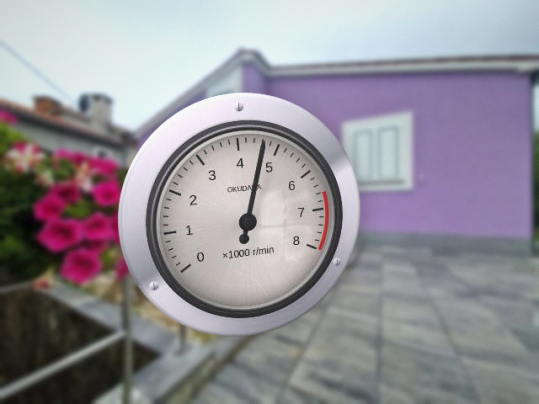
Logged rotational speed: 4600 rpm
